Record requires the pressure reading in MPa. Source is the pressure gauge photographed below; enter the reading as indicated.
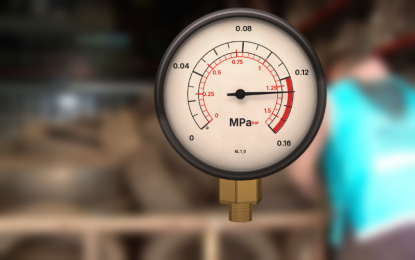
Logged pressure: 0.13 MPa
